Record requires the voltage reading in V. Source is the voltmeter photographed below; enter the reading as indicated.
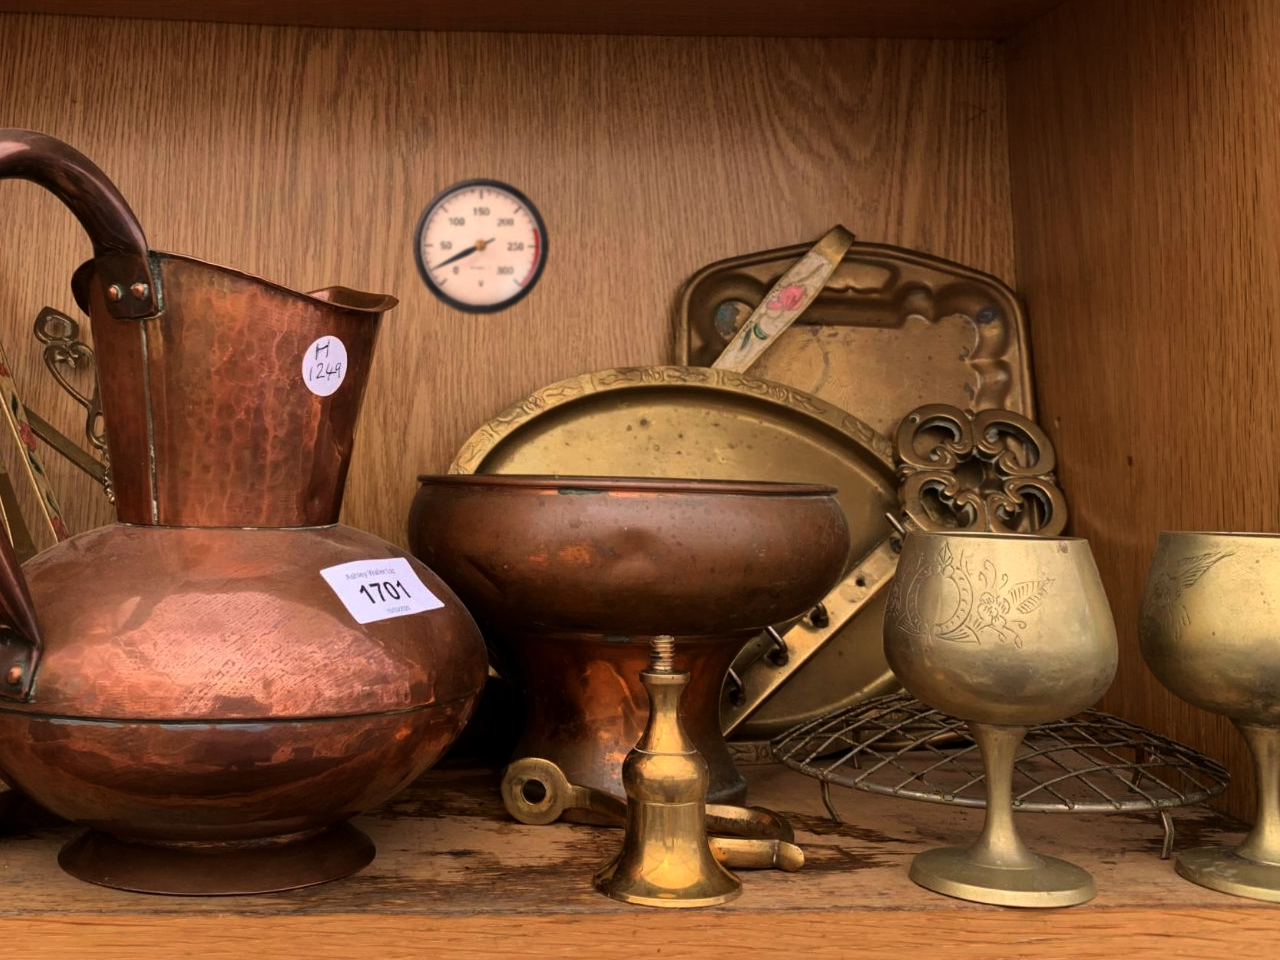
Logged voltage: 20 V
